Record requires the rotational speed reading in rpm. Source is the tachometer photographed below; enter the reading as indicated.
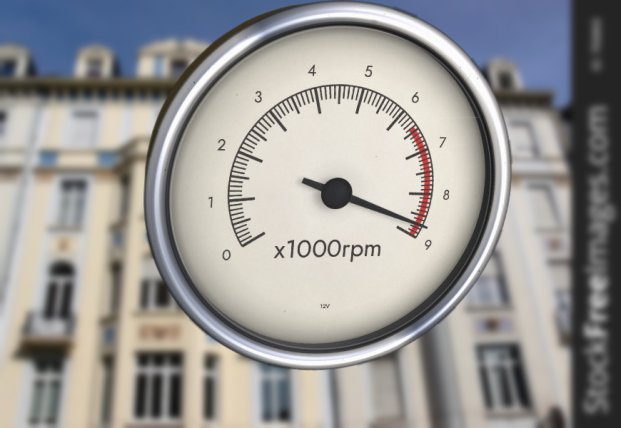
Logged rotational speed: 8700 rpm
